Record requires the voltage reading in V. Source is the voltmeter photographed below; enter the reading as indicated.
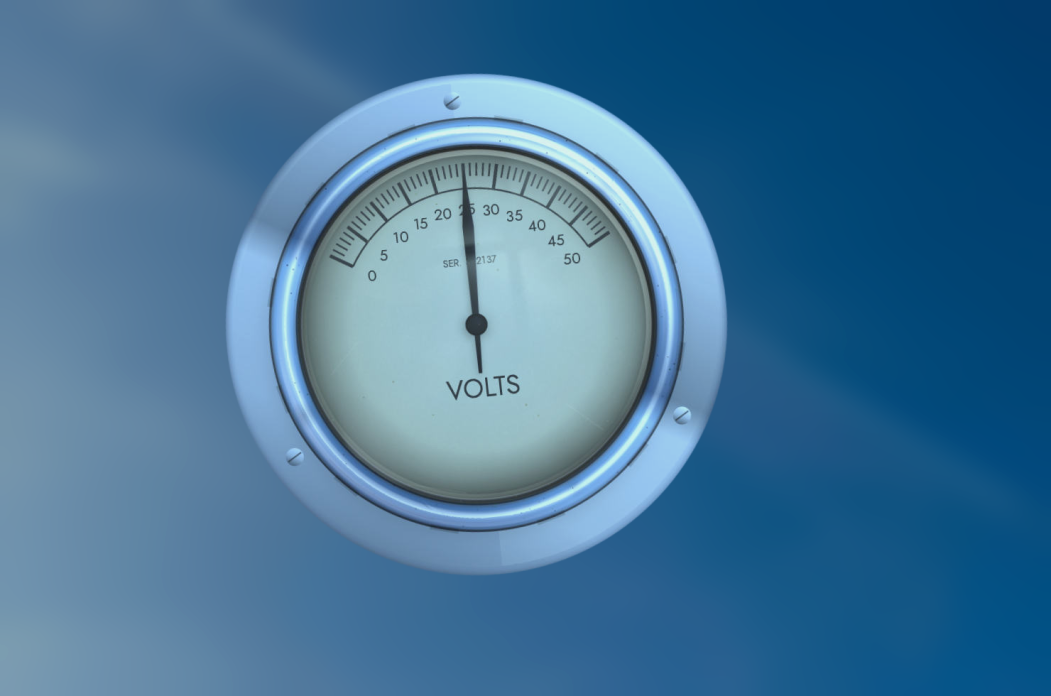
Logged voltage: 25 V
